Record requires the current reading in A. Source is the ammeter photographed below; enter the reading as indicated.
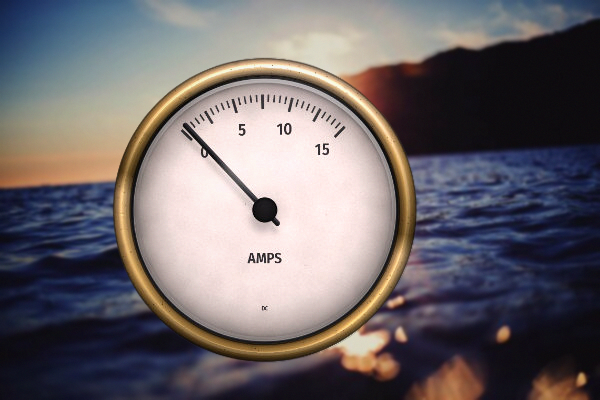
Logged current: 0.5 A
